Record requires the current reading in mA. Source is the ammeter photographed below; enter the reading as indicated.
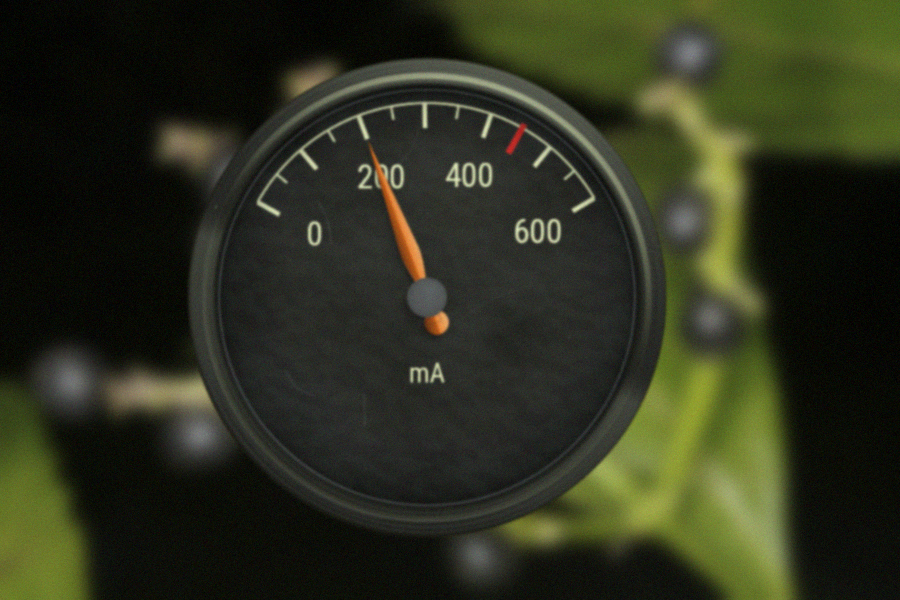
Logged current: 200 mA
